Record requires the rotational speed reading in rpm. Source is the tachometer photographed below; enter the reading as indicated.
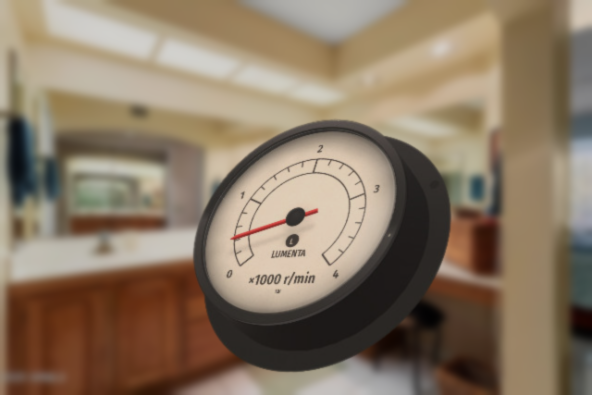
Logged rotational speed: 400 rpm
